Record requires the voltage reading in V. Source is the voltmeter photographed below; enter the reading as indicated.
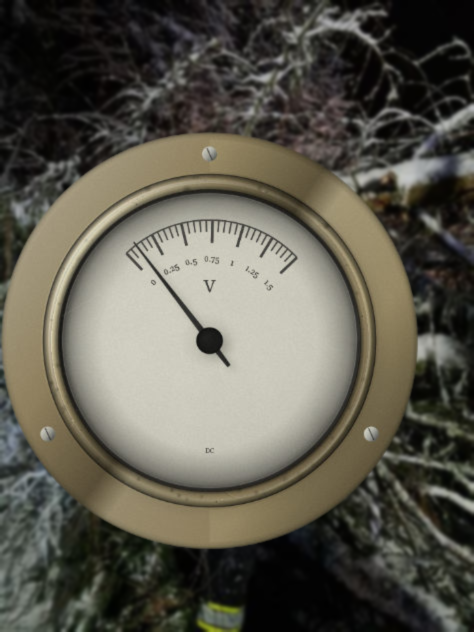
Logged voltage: 0.1 V
